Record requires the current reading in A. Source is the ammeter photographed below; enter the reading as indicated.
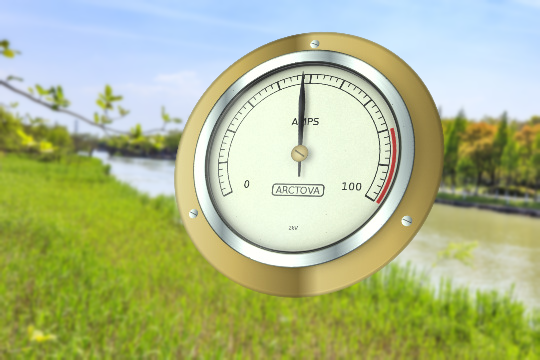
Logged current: 48 A
